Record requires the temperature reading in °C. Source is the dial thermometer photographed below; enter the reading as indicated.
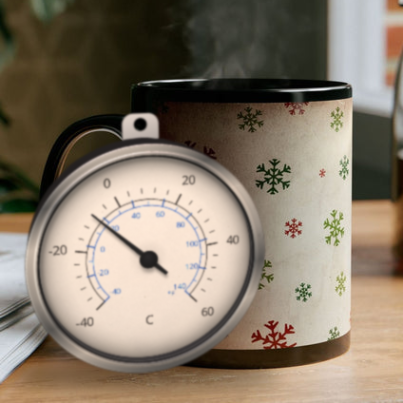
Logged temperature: -8 °C
